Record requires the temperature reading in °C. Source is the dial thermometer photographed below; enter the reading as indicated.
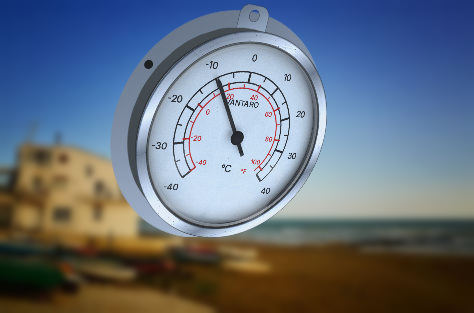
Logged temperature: -10 °C
